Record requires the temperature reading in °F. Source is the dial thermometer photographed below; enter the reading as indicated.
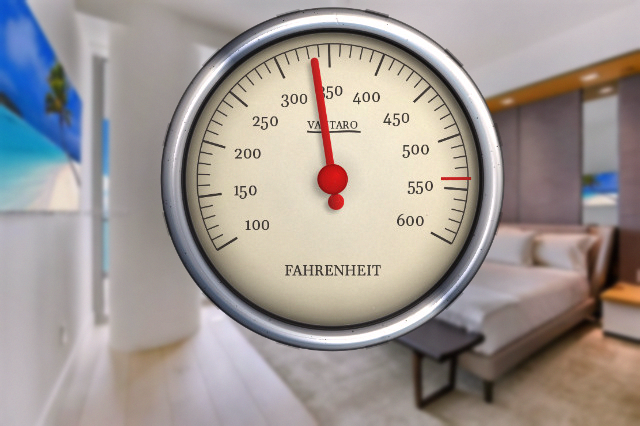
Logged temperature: 335 °F
